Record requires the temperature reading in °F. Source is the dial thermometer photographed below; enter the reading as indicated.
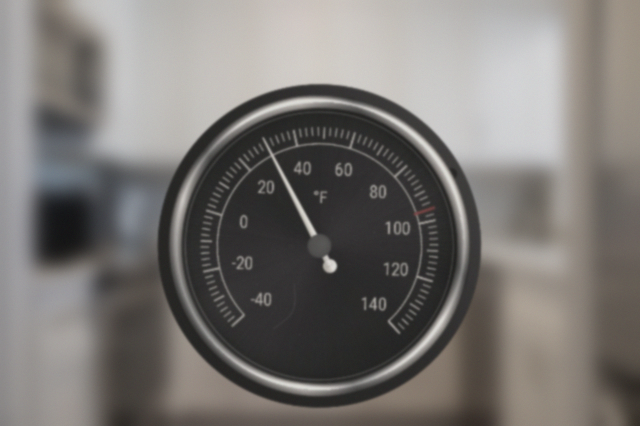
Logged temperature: 30 °F
